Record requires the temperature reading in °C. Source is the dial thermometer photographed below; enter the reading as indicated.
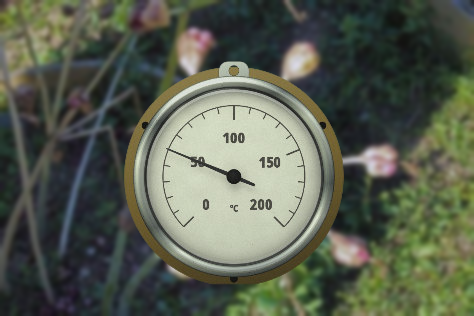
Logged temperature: 50 °C
